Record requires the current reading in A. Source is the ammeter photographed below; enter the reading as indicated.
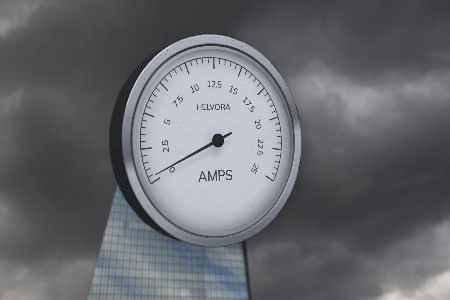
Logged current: 0.5 A
